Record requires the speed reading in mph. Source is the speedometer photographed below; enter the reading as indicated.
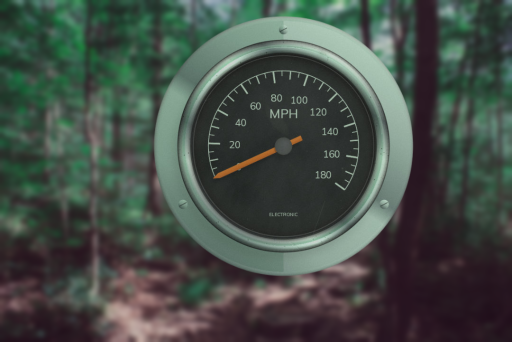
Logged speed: 0 mph
